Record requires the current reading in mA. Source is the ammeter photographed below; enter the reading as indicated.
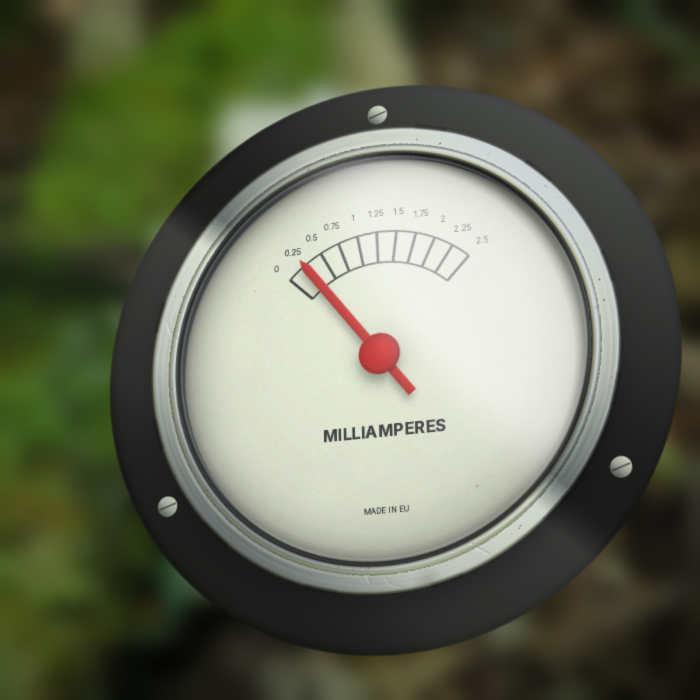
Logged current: 0.25 mA
